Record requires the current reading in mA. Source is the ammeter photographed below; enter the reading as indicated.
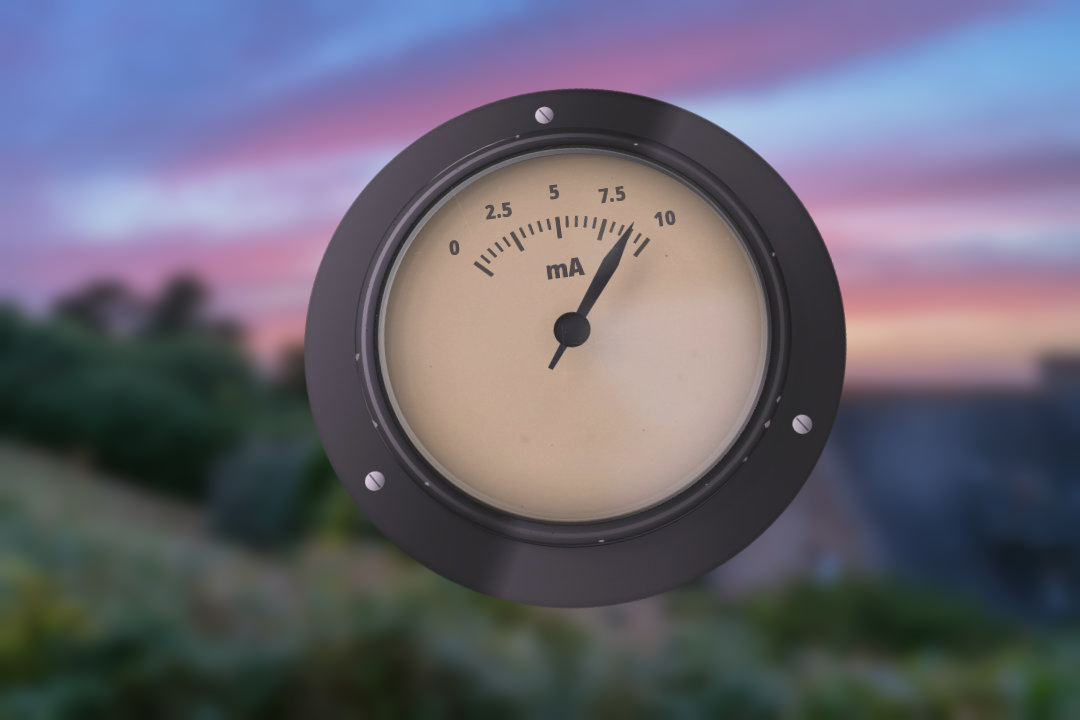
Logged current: 9 mA
